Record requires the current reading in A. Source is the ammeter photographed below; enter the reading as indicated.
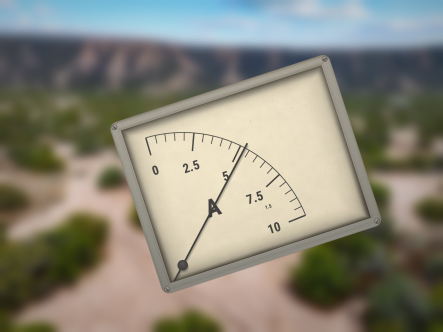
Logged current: 5.25 A
